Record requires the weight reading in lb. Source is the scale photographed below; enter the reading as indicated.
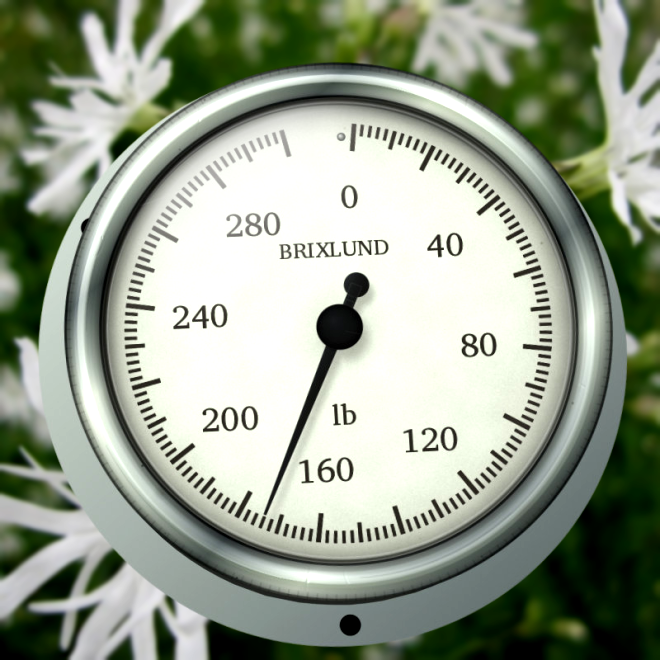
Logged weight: 174 lb
